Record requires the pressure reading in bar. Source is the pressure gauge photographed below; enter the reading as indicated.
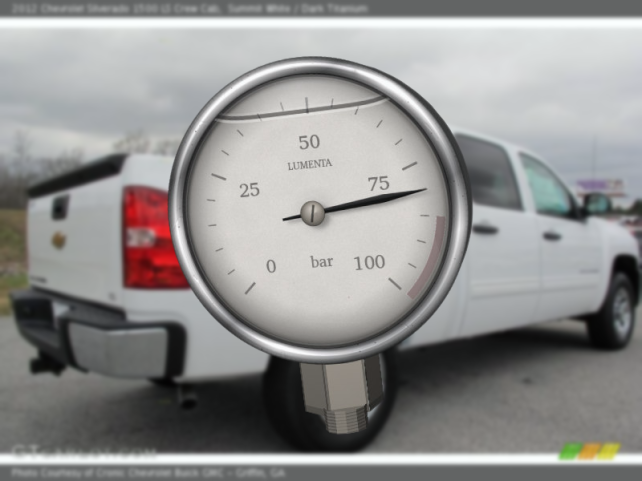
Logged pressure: 80 bar
